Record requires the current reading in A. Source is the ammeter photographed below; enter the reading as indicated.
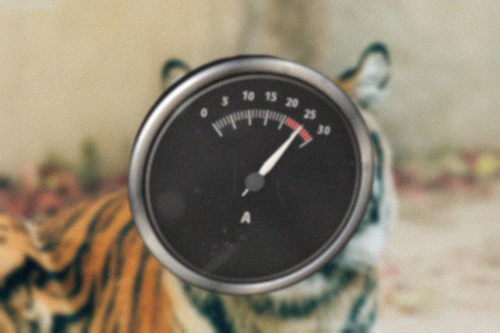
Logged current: 25 A
